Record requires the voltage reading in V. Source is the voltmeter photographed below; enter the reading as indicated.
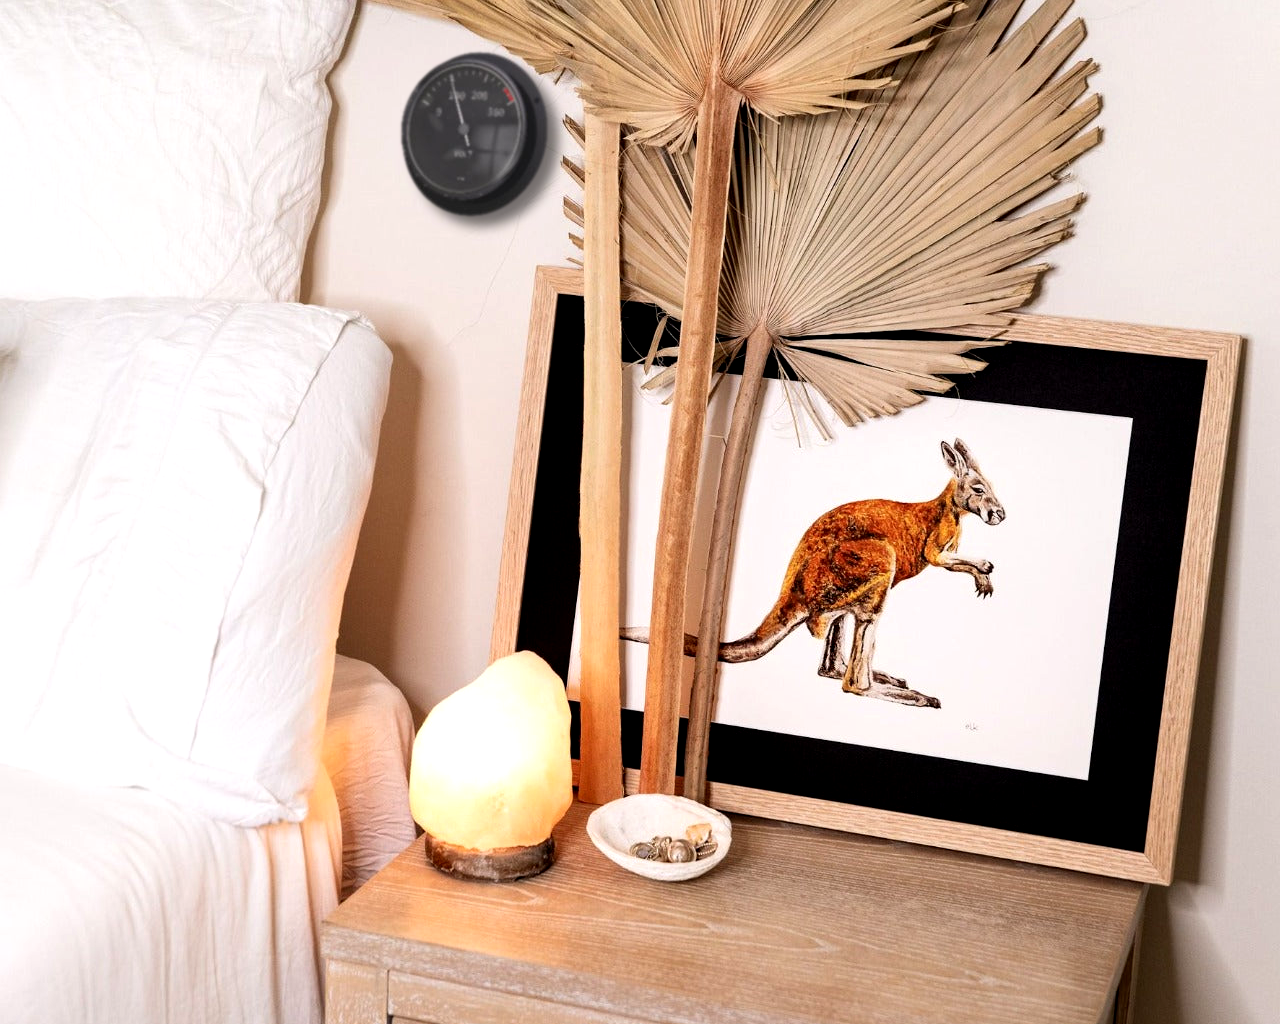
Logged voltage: 100 V
